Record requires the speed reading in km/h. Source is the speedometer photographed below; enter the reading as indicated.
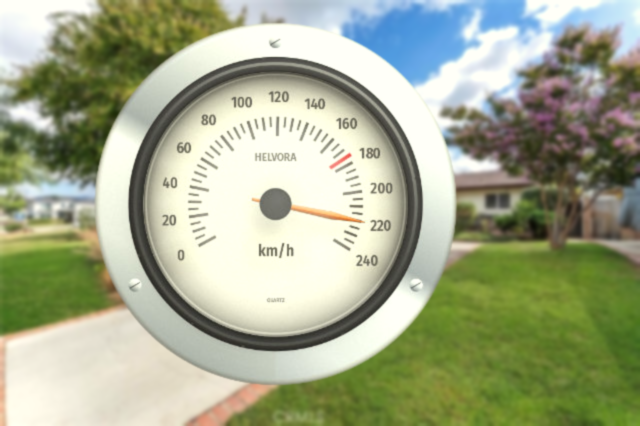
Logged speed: 220 km/h
